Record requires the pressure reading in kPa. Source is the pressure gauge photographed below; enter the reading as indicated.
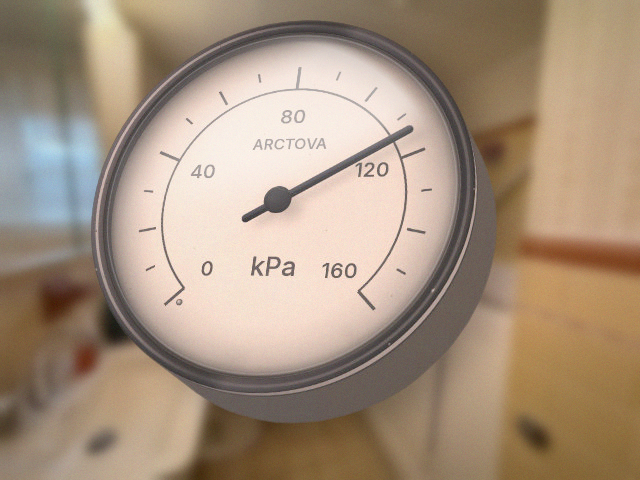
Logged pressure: 115 kPa
